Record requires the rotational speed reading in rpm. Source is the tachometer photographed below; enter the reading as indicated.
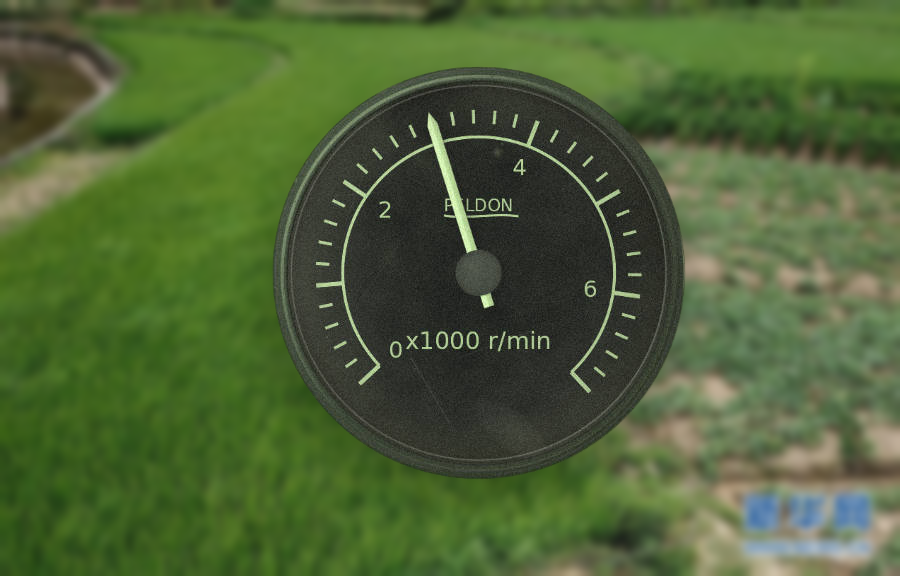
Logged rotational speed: 3000 rpm
